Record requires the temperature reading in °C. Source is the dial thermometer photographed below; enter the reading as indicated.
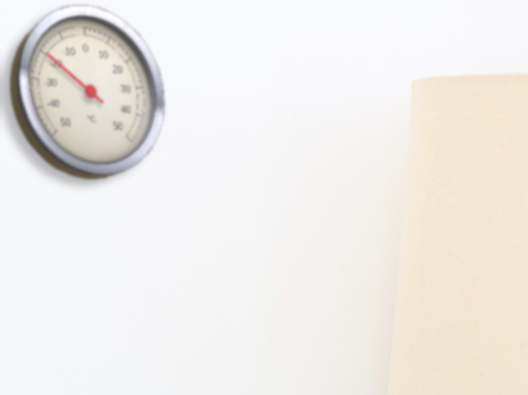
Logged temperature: -20 °C
